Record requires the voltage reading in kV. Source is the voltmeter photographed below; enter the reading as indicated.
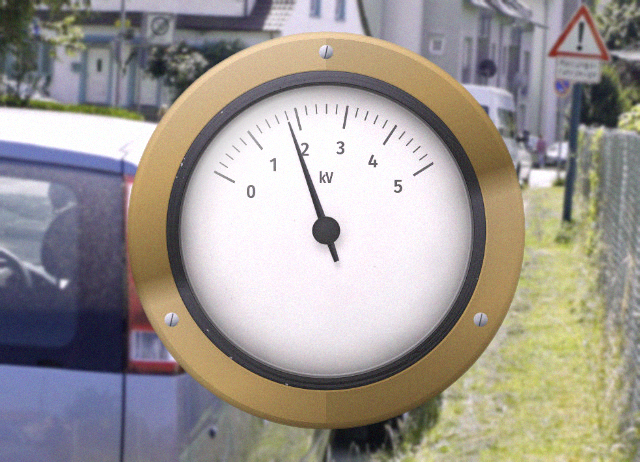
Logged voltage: 1.8 kV
